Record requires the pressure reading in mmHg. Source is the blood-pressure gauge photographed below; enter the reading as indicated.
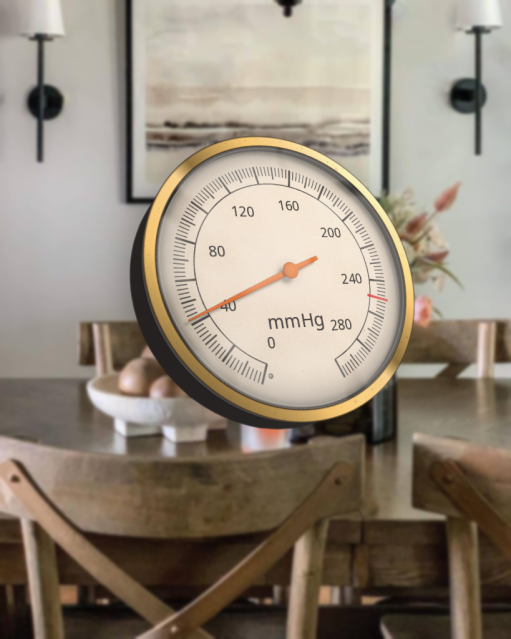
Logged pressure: 42 mmHg
